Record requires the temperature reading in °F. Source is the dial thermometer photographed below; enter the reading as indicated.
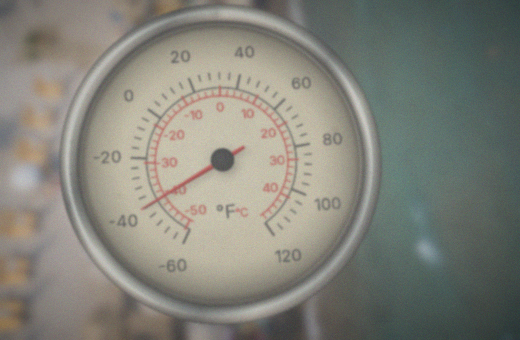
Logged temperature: -40 °F
